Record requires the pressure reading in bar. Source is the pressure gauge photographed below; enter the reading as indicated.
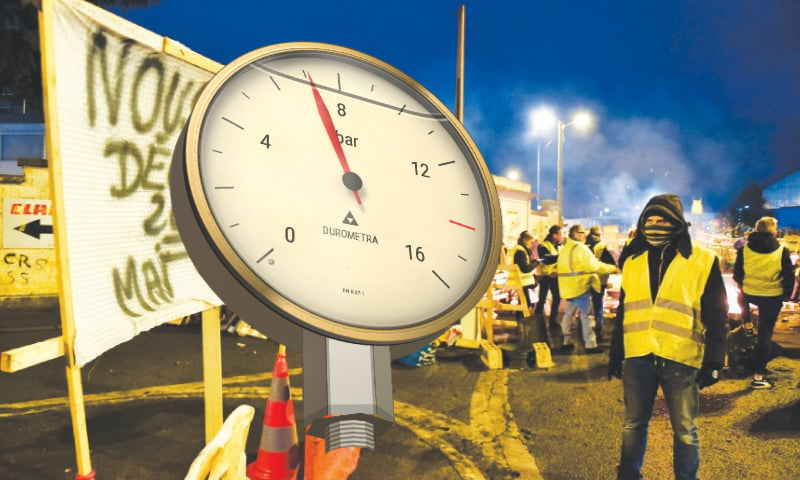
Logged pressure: 7 bar
